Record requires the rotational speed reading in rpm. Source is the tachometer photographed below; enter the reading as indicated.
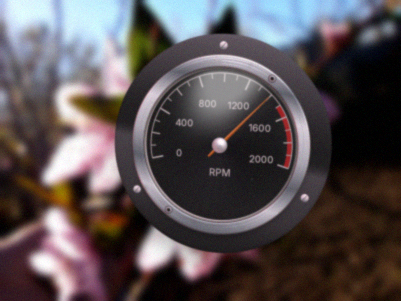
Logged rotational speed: 1400 rpm
